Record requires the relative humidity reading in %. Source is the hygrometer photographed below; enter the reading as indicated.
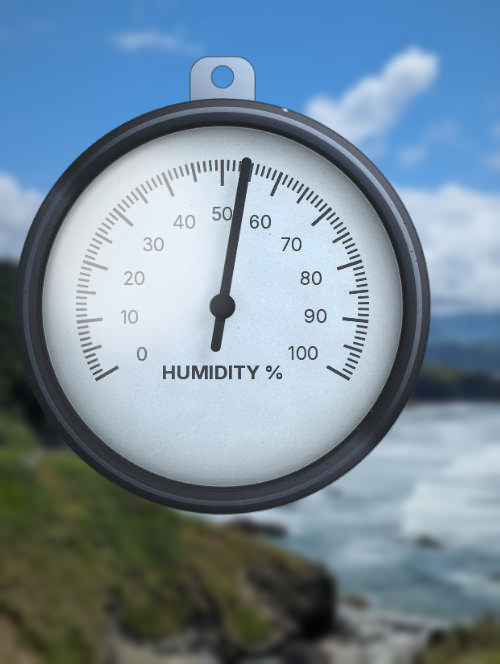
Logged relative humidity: 54 %
